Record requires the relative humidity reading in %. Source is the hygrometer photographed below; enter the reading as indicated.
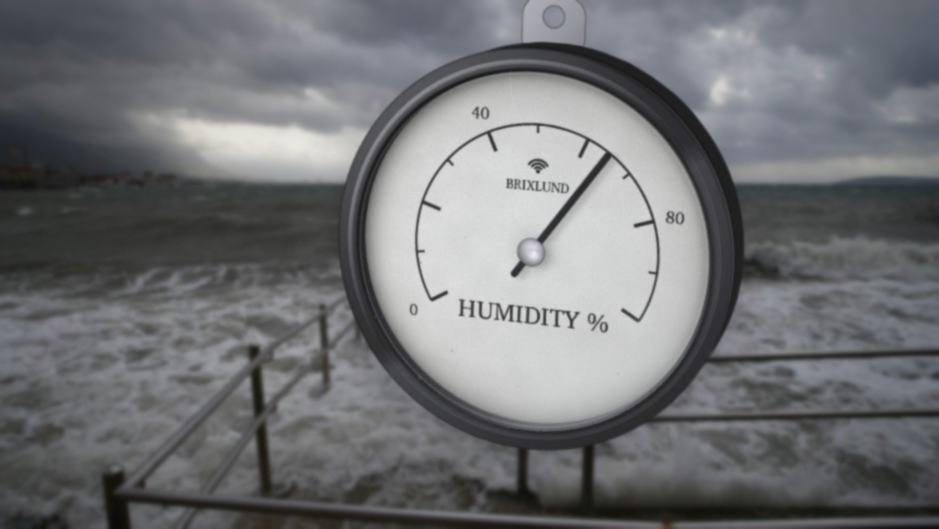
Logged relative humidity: 65 %
